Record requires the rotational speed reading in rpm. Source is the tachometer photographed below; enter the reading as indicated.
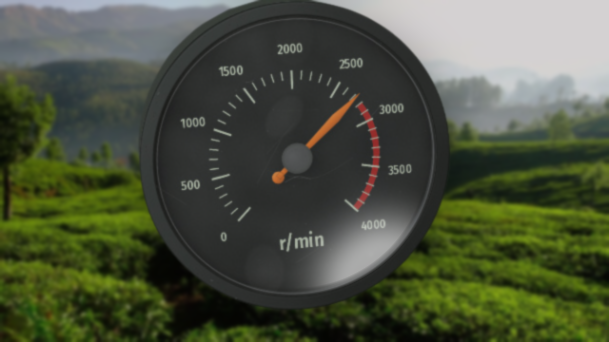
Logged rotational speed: 2700 rpm
